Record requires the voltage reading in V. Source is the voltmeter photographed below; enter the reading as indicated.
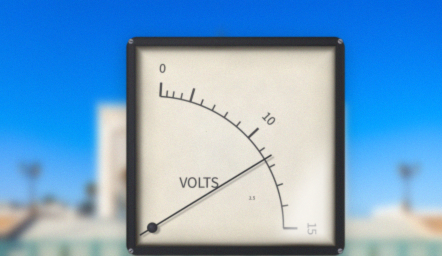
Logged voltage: 11.5 V
